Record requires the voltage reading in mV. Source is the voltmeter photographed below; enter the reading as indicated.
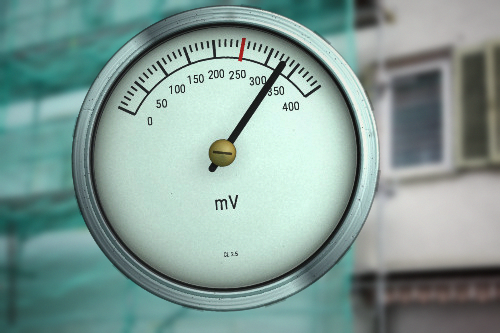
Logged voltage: 330 mV
